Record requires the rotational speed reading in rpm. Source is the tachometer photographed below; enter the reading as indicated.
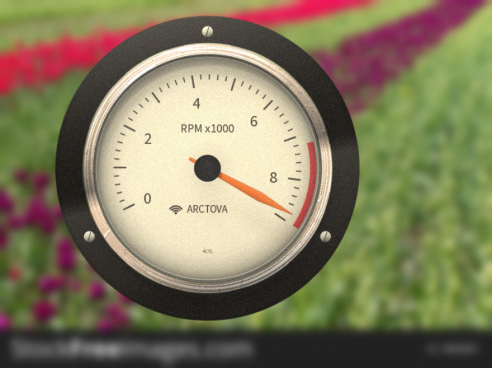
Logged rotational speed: 8800 rpm
